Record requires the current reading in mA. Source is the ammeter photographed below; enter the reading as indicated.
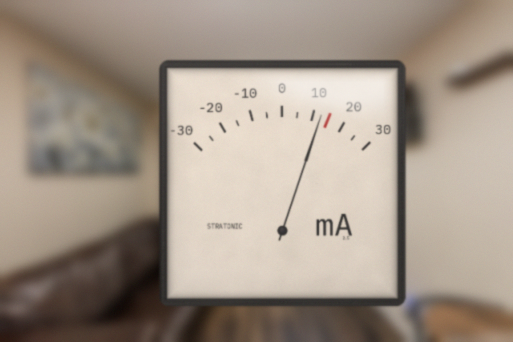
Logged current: 12.5 mA
